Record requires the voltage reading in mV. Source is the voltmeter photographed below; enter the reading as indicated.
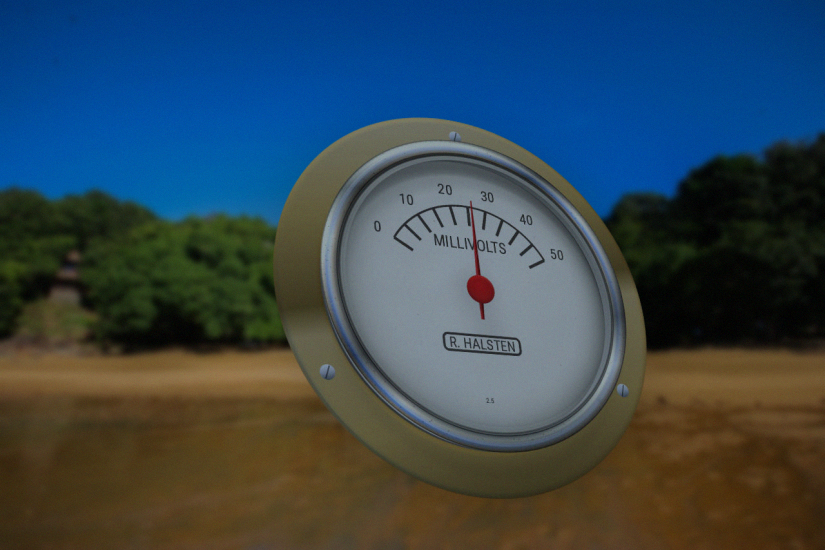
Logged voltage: 25 mV
